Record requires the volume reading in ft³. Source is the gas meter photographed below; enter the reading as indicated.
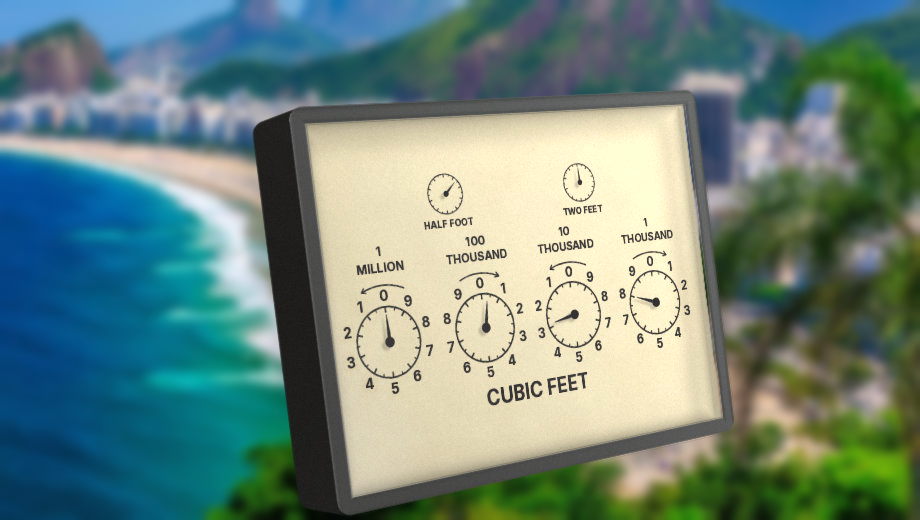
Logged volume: 2800 ft³
